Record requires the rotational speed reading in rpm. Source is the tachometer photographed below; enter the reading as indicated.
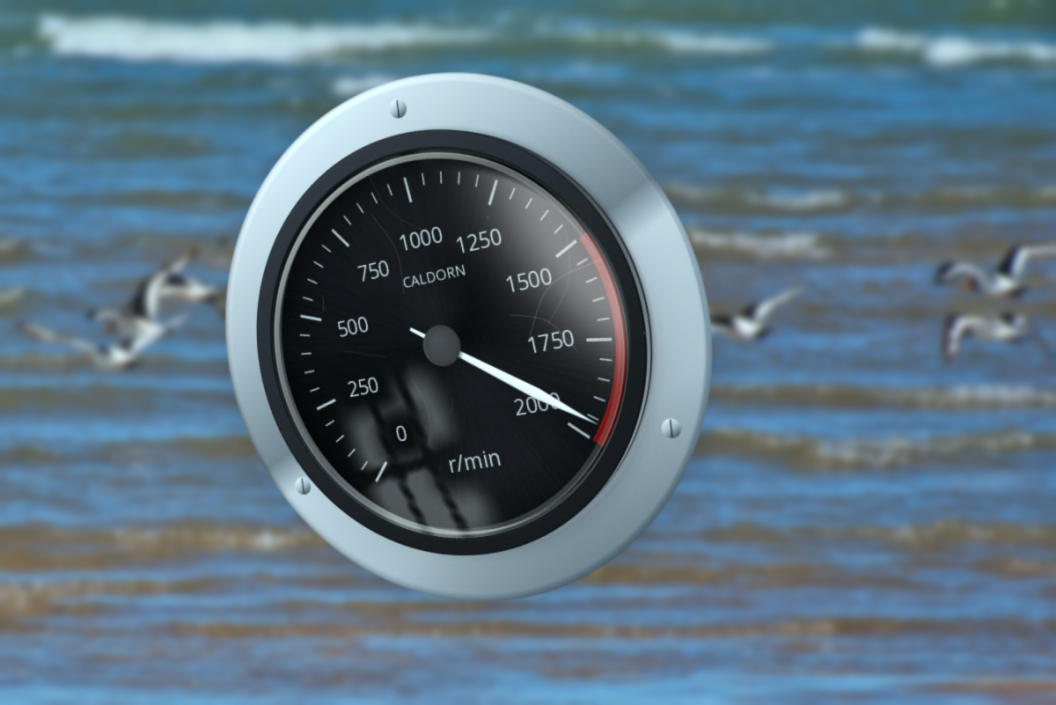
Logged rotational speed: 1950 rpm
